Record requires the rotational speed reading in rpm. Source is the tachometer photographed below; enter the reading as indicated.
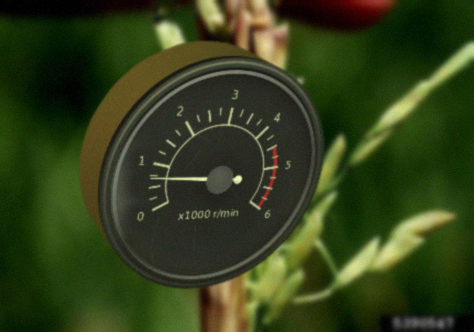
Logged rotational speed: 750 rpm
